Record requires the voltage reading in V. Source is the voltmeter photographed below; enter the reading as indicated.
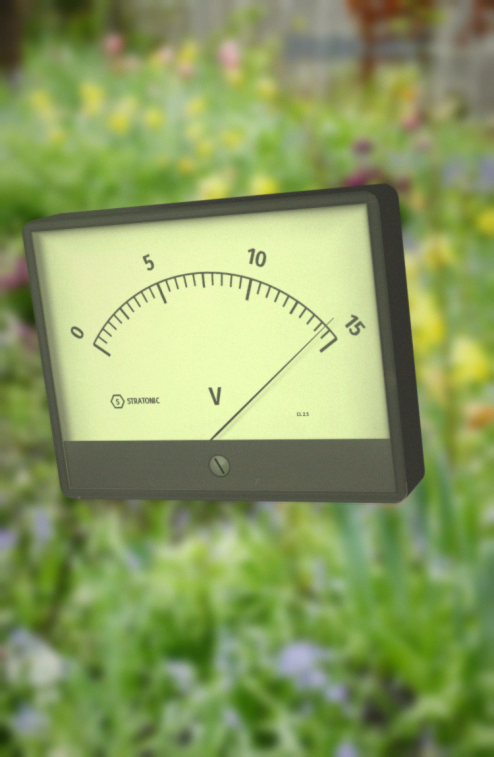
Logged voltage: 14.25 V
